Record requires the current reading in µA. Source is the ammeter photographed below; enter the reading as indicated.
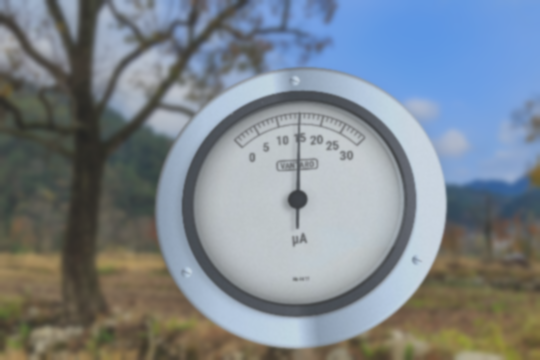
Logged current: 15 µA
